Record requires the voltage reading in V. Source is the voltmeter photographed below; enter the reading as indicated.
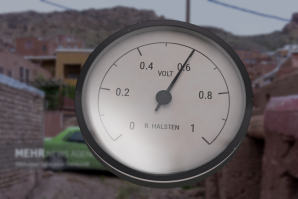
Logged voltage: 0.6 V
